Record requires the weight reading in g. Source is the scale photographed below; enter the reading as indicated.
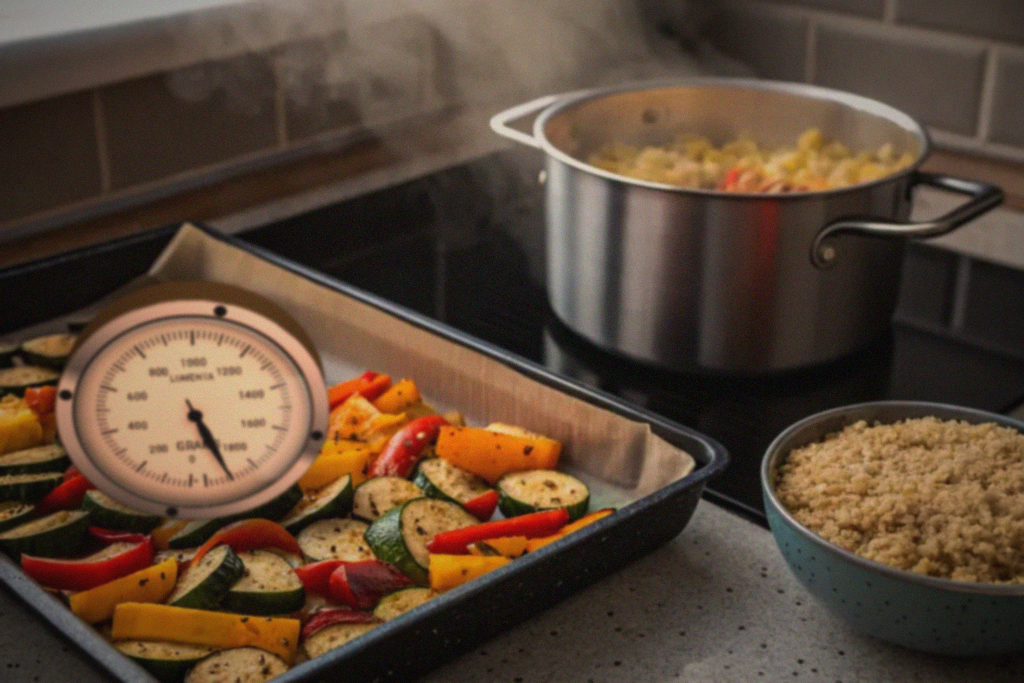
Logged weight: 1900 g
